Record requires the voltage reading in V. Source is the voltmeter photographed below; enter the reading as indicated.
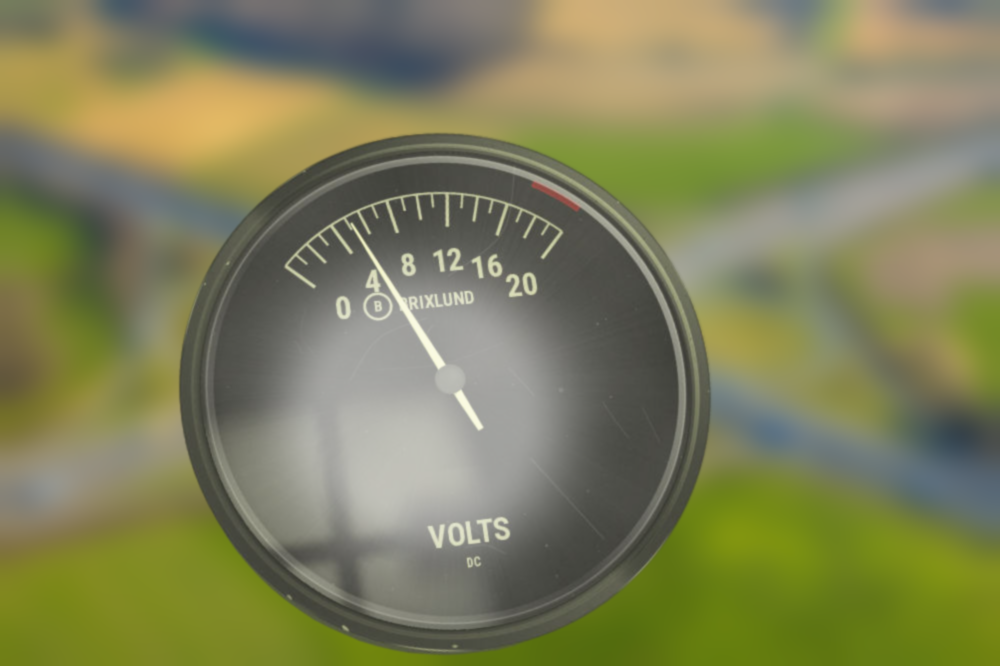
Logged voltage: 5 V
